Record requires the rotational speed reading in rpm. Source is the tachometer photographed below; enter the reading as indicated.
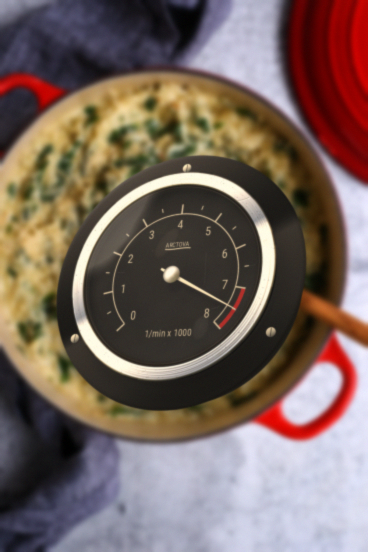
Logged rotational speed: 7500 rpm
